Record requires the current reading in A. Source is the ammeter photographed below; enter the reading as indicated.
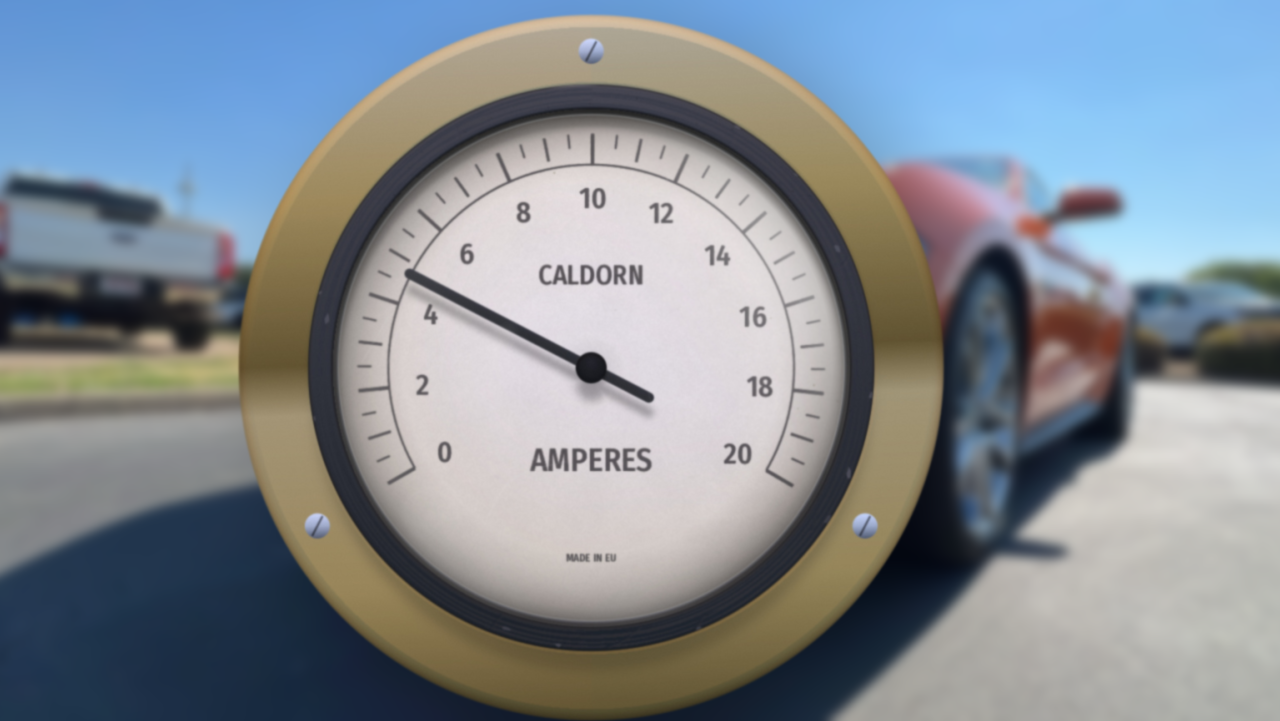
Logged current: 4.75 A
